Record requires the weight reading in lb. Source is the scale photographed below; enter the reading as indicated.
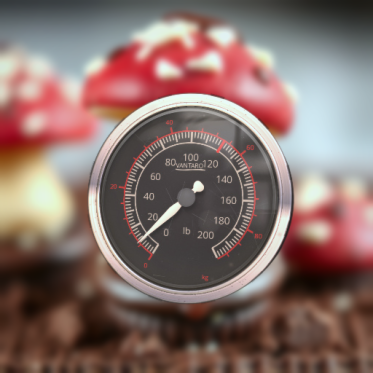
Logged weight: 10 lb
